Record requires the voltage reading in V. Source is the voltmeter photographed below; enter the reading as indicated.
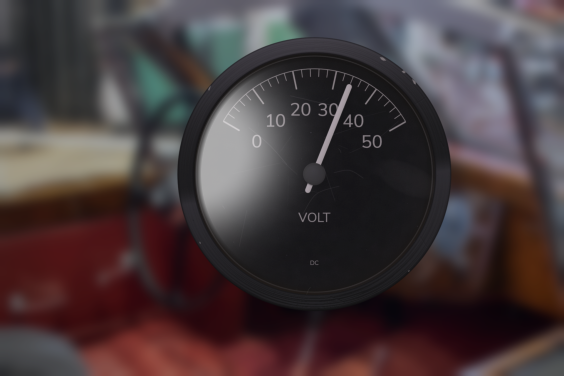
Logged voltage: 34 V
